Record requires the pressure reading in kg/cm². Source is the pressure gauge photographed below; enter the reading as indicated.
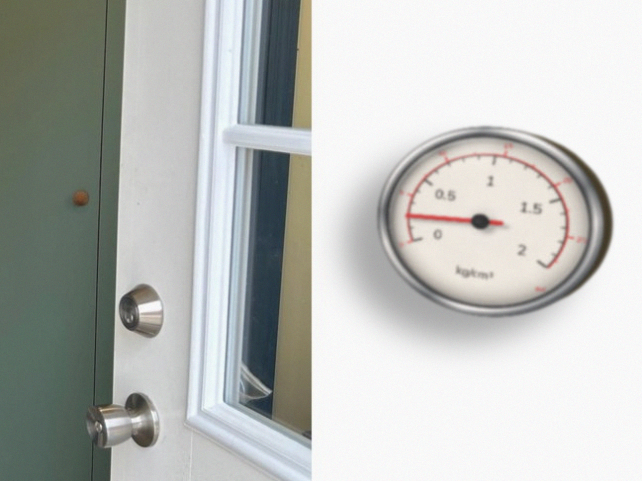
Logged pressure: 0.2 kg/cm²
